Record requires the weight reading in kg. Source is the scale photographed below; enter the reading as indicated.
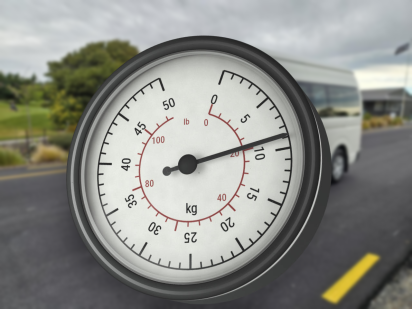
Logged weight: 9 kg
